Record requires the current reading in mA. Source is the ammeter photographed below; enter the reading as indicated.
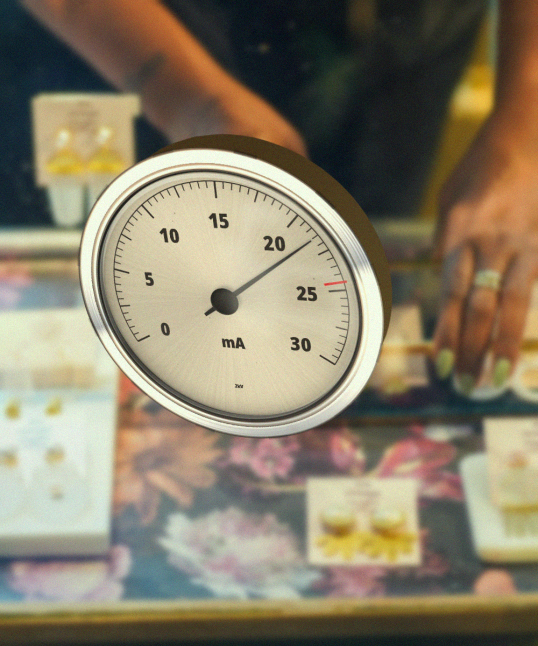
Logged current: 21.5 mA
